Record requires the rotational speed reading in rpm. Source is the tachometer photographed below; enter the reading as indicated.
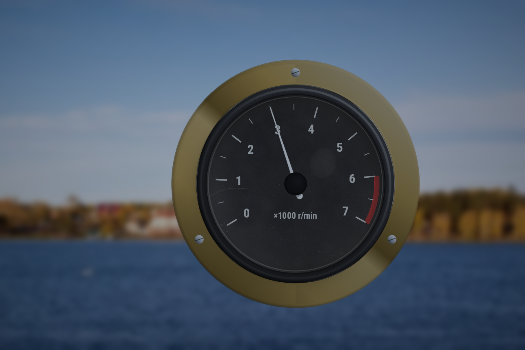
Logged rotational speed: 3000 rpm
